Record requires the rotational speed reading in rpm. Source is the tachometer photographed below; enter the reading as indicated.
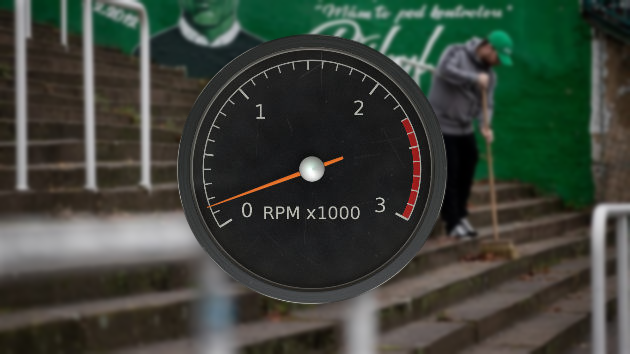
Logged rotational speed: 150 rpm
